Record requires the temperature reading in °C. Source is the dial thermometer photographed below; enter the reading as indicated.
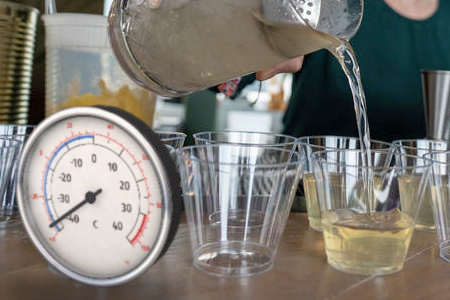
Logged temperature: -37.5 °C
